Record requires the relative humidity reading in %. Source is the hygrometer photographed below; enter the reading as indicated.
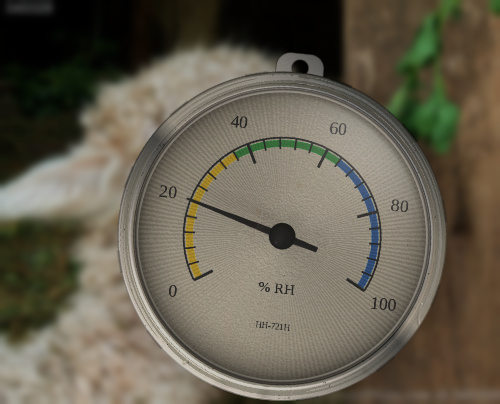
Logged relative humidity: 20 %
